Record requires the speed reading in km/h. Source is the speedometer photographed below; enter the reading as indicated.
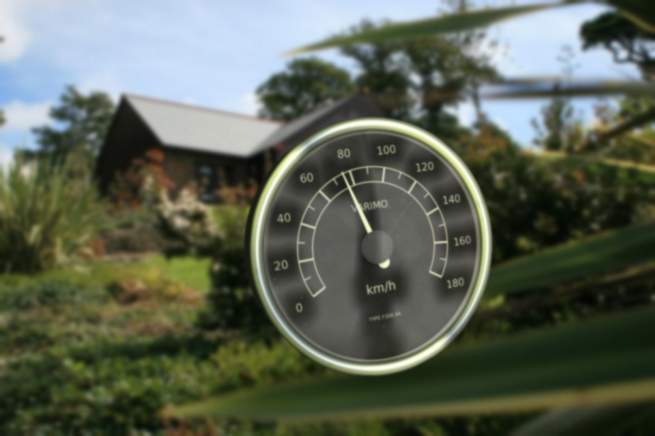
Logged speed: 75 km/h
